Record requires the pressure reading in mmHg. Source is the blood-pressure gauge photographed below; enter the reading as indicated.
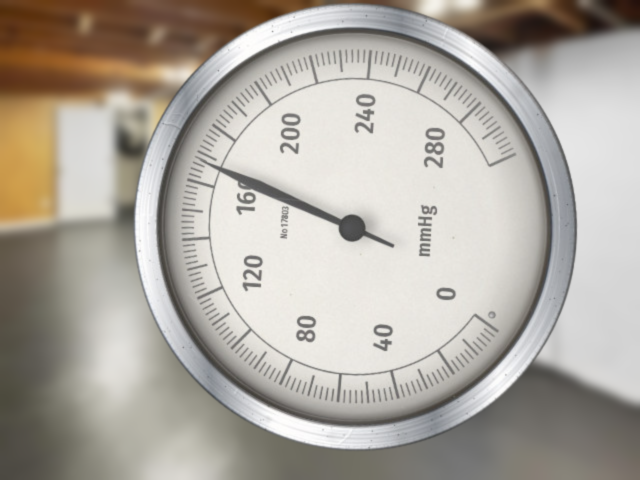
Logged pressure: 168 mmHg
